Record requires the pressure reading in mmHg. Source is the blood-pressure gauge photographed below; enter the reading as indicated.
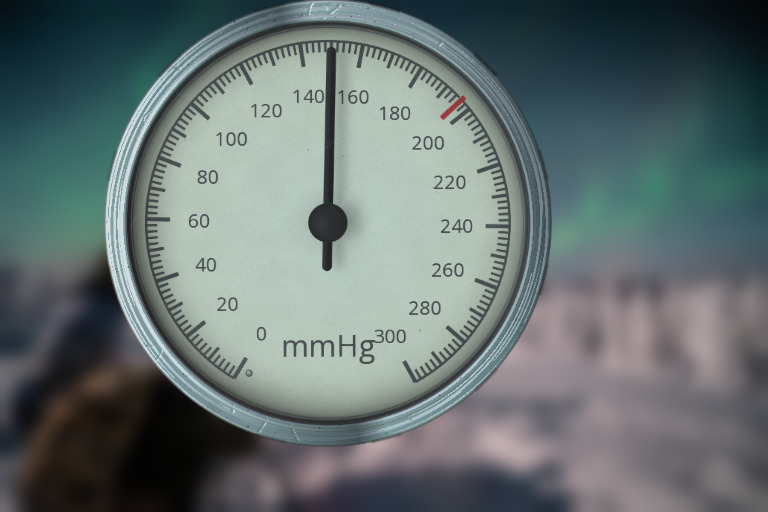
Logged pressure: 150 mmHg
